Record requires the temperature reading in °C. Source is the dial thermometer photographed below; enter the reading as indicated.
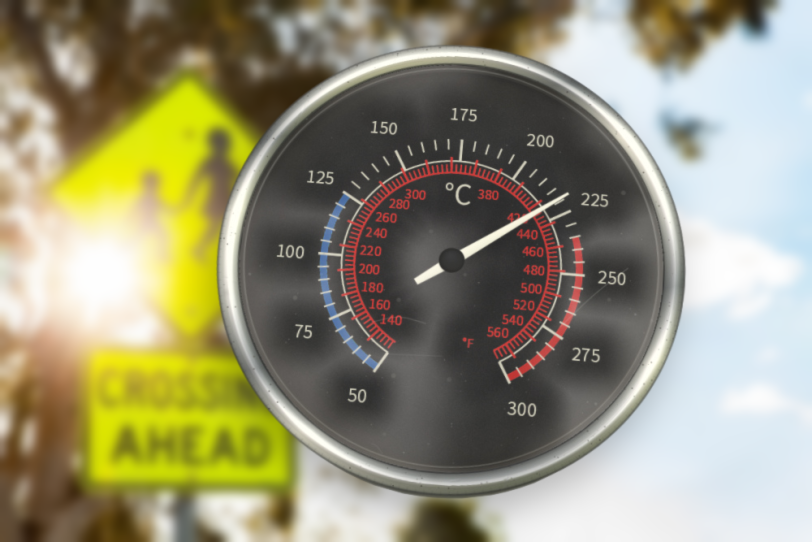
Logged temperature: 220 °C
